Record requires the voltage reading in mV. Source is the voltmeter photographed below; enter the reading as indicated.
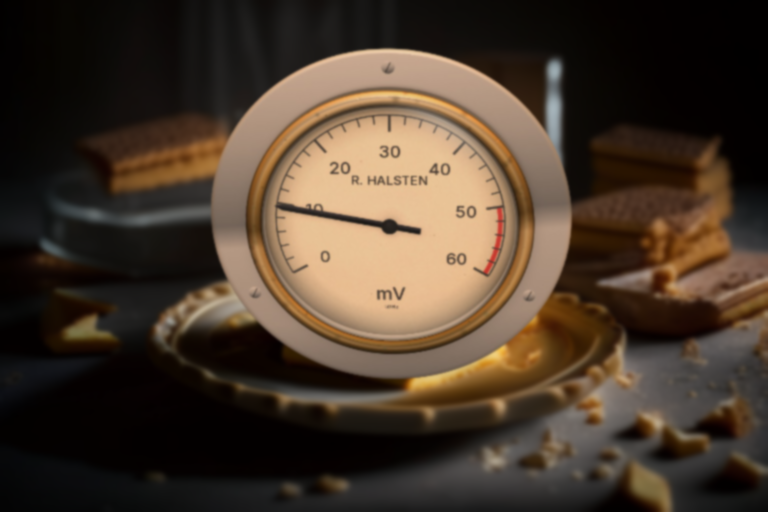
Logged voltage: 10 mV
